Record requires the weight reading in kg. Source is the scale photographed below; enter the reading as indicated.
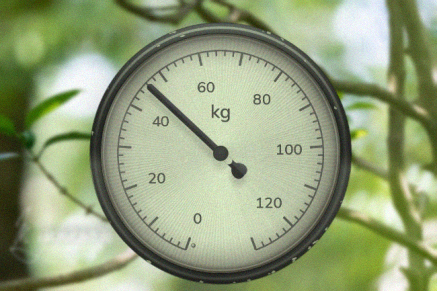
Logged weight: 46 kg
